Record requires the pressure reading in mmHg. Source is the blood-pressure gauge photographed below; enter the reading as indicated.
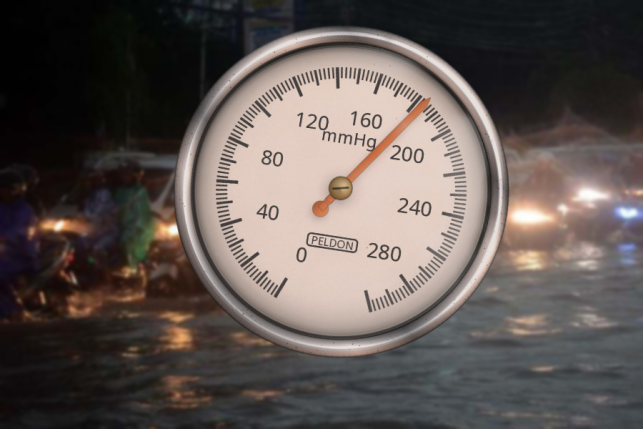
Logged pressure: 184 mmHg
